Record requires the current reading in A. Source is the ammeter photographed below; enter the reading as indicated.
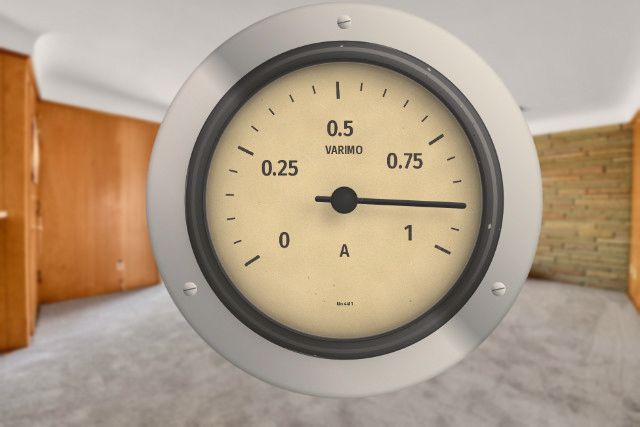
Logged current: 0.9 A
